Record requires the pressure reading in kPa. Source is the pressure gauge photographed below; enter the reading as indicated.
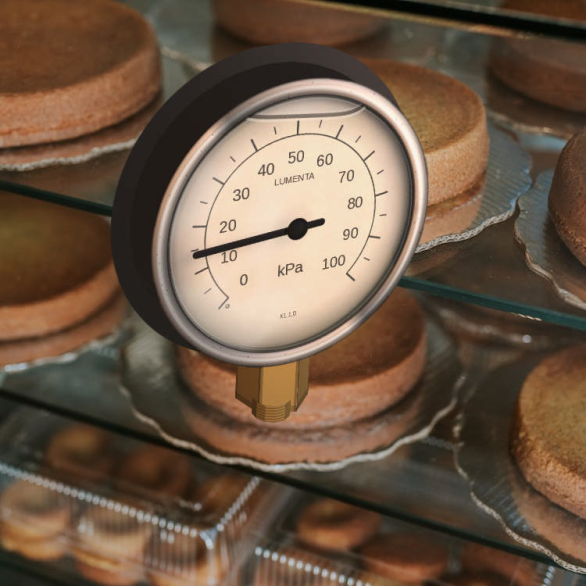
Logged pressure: 15 kPa
